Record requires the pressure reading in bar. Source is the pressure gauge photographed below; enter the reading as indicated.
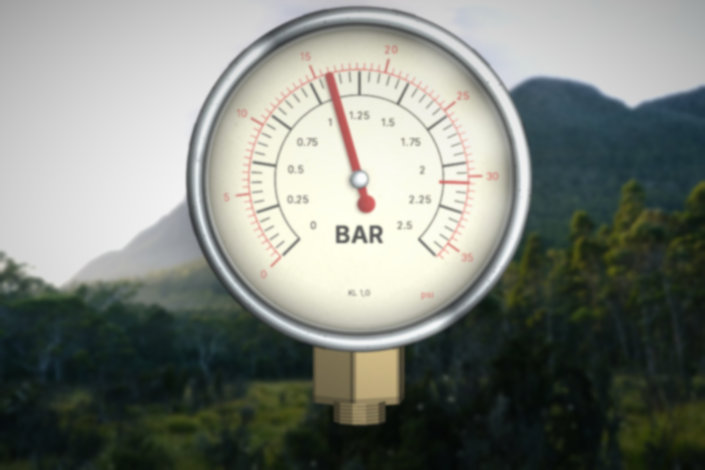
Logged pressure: 1.1 bar
